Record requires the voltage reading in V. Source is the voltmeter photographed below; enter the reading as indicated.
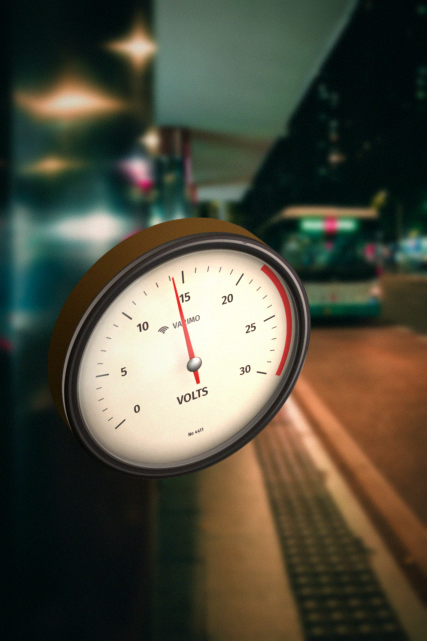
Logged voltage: 14 V
